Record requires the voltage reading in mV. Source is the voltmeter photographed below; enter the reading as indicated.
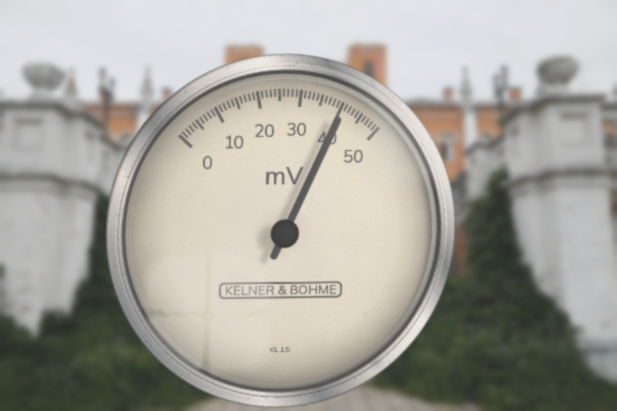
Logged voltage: 40 mV
